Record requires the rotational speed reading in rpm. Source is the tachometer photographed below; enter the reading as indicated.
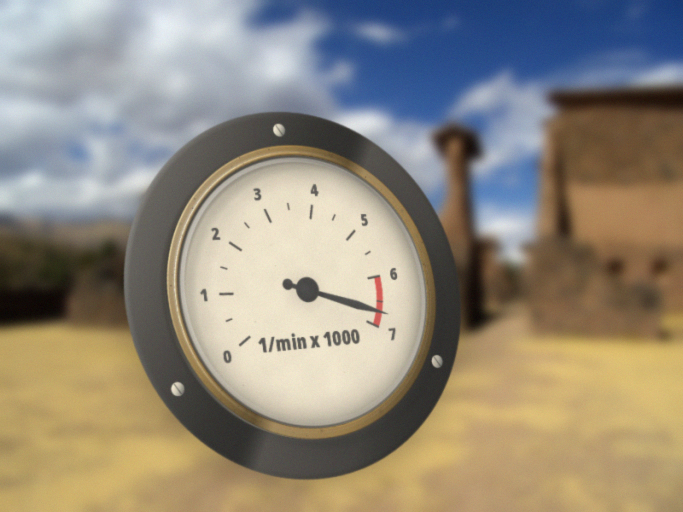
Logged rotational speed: 6750 rpm
